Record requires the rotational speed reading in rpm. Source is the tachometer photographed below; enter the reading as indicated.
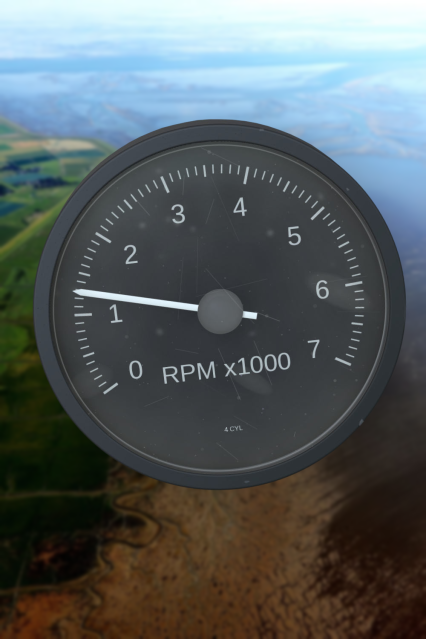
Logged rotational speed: 1300 rpm
